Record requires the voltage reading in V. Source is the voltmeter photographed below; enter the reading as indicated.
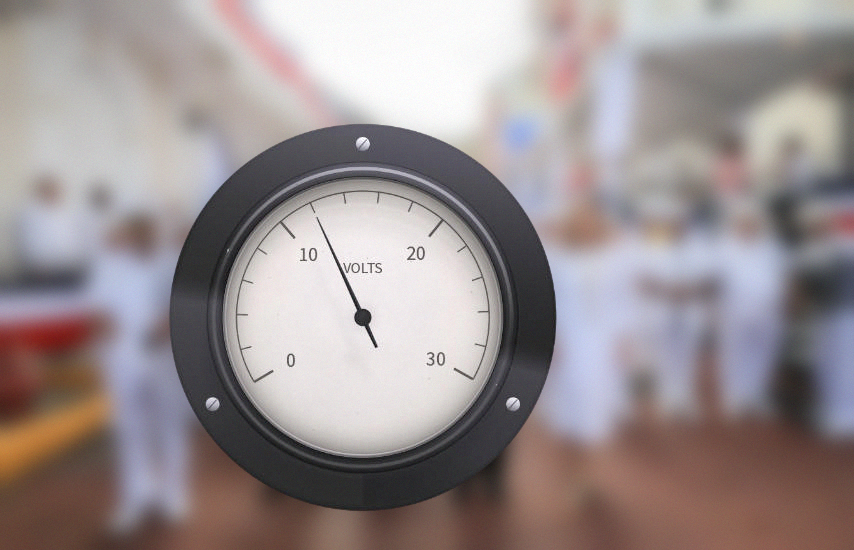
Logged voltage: 12 V
